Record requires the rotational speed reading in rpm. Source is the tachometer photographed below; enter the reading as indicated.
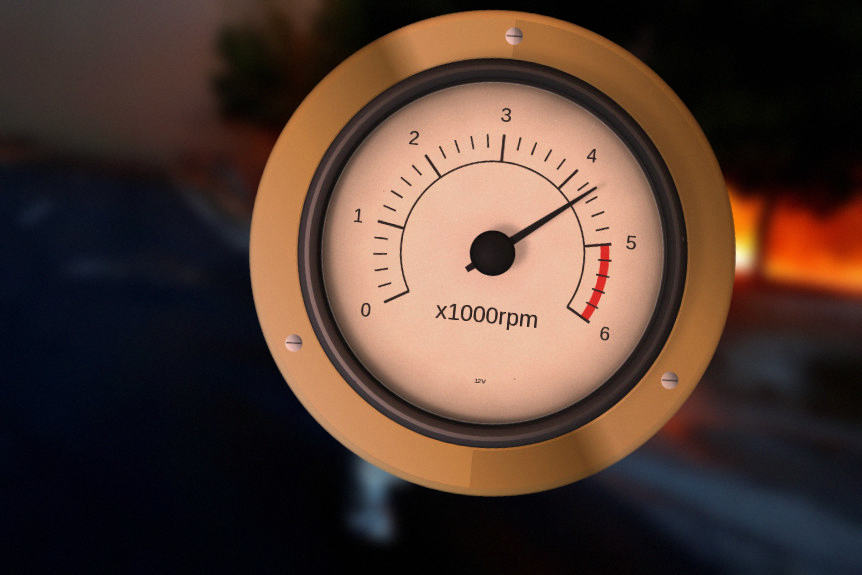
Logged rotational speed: 4300 rpm
